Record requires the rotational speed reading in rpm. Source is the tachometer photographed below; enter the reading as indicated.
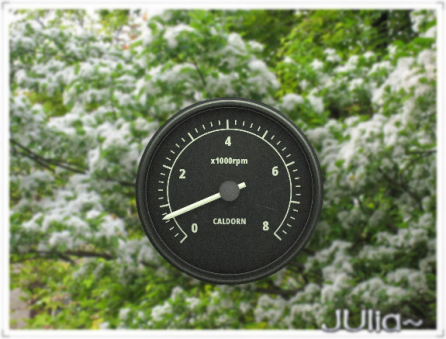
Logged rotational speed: 700 rpm
